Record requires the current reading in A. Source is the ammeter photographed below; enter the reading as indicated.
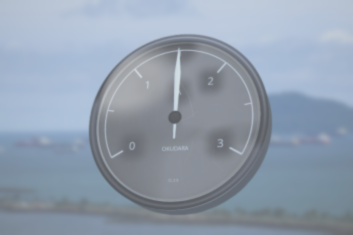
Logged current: 1.5 A
